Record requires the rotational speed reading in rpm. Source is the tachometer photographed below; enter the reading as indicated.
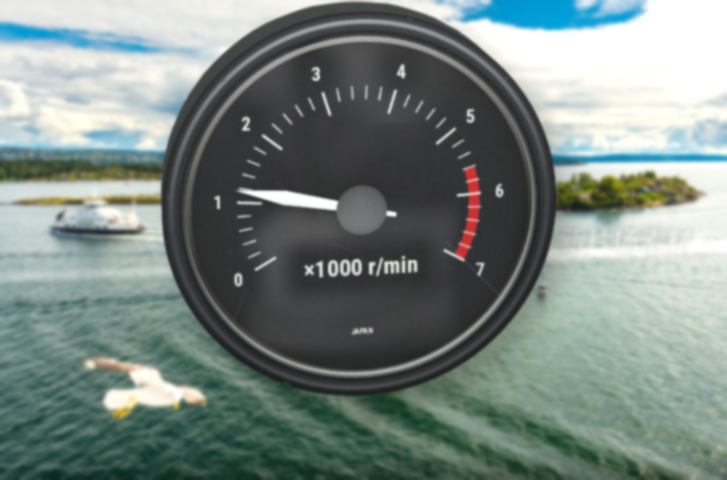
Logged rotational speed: 1200 rpm
